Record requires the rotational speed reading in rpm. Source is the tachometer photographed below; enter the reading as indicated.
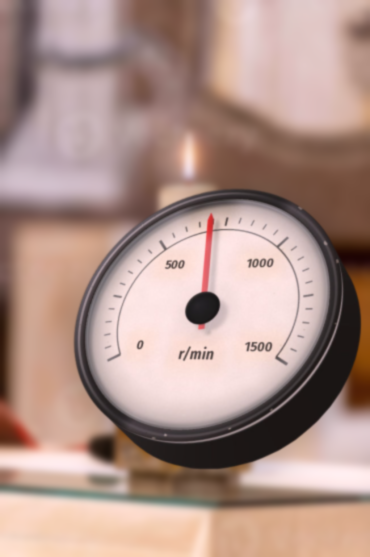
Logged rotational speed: 700 rpm
